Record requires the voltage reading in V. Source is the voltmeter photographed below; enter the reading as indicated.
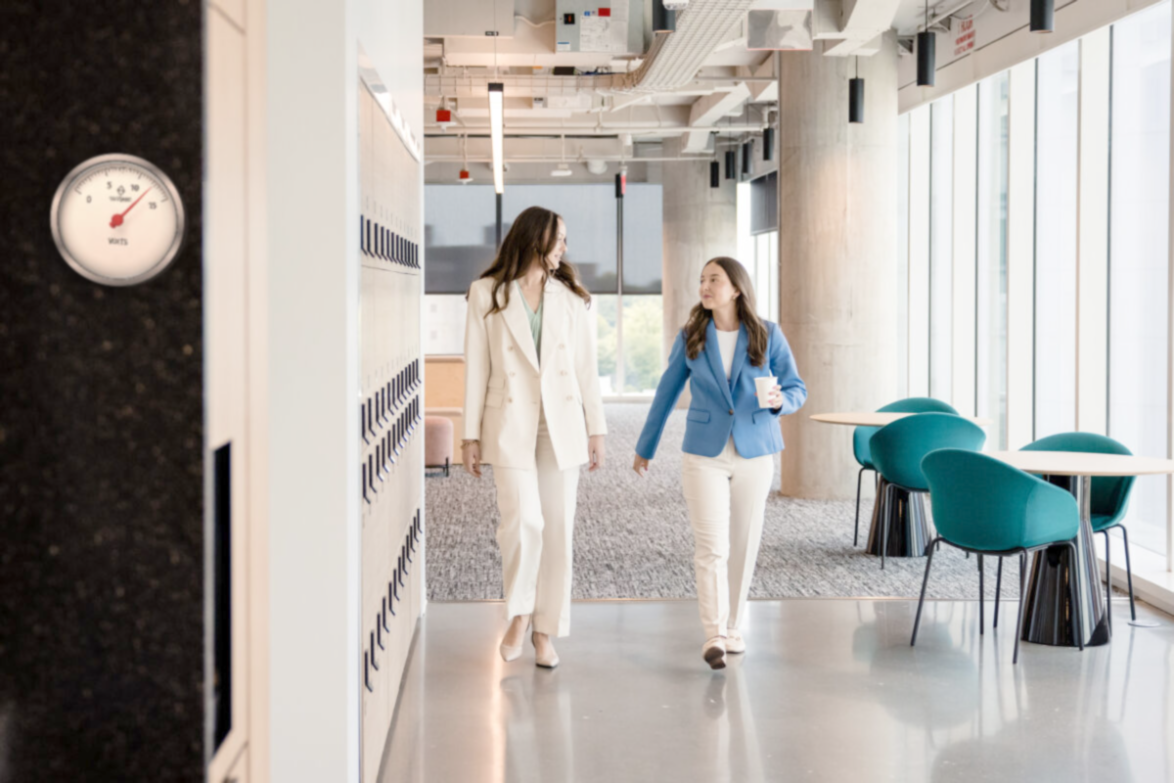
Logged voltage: 12.5 V
